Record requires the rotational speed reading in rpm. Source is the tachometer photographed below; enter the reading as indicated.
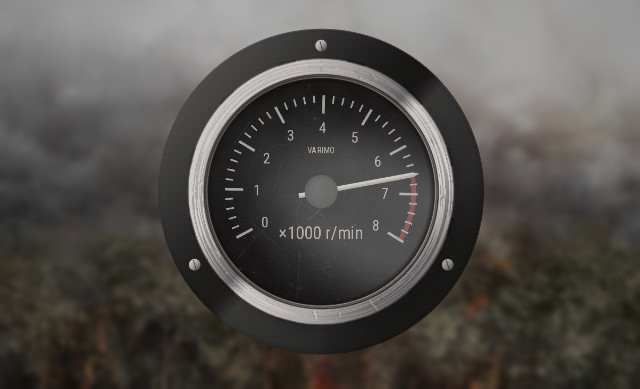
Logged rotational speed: 6600 rpm
